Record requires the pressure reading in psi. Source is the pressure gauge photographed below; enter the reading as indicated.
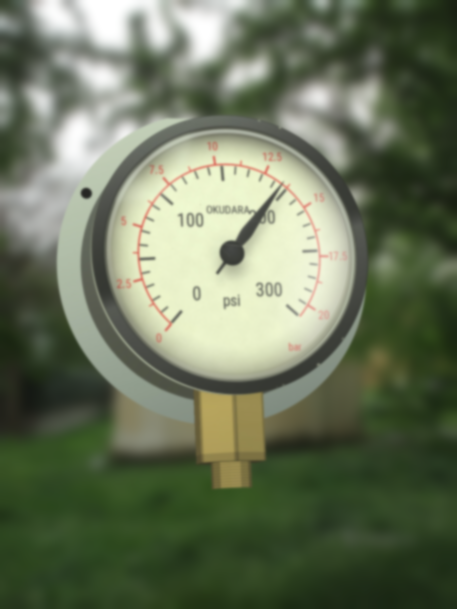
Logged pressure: 195 psi
